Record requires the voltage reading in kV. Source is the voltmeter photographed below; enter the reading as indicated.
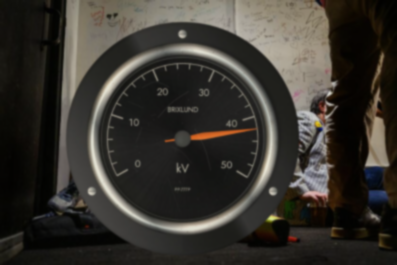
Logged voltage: 42 kV
